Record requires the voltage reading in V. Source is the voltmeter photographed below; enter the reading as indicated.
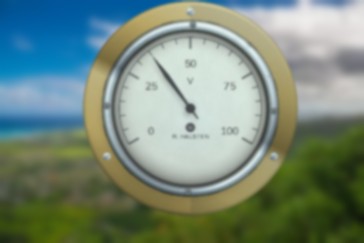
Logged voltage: 35 V
